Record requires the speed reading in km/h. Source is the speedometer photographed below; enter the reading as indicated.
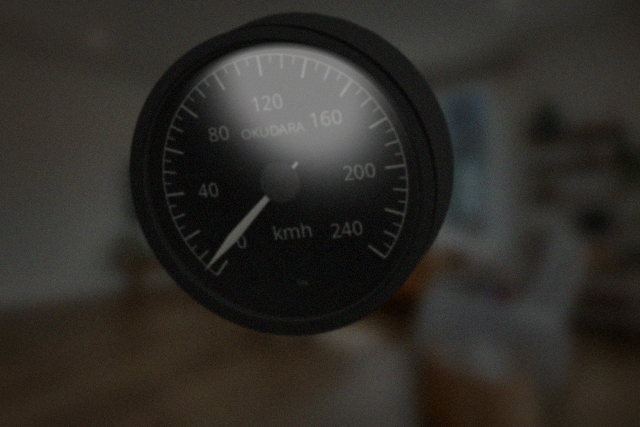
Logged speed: 5 km/h
